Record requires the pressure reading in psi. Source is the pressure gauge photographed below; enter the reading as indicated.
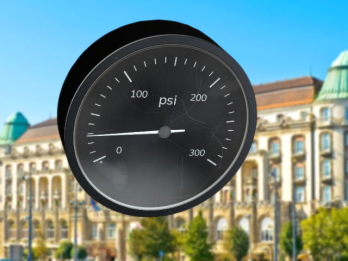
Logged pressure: 30 psi
